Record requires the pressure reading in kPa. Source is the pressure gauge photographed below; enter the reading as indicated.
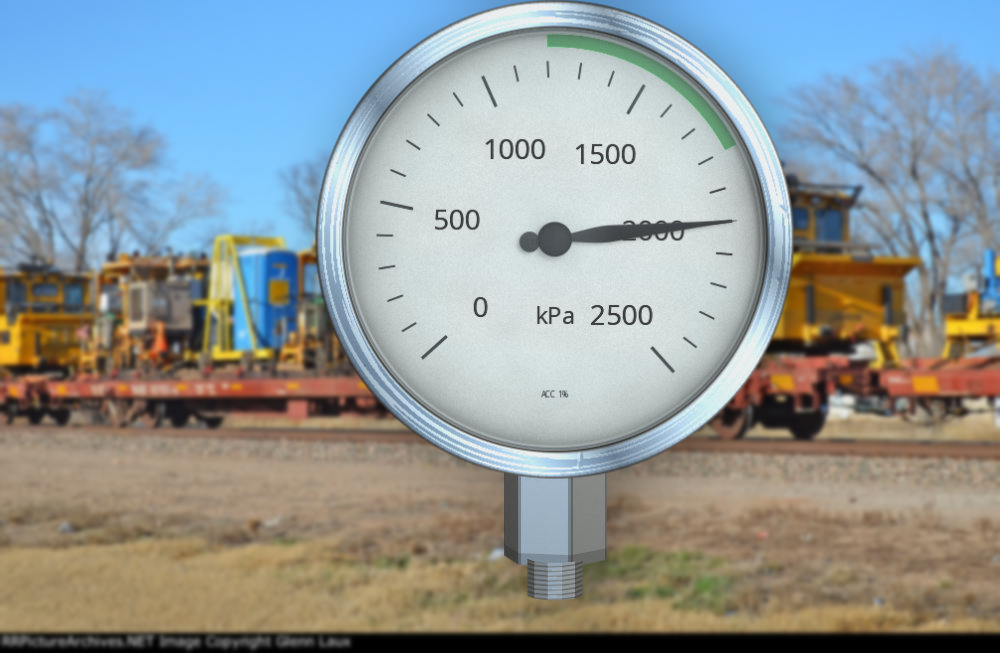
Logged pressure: 2000 kPa
